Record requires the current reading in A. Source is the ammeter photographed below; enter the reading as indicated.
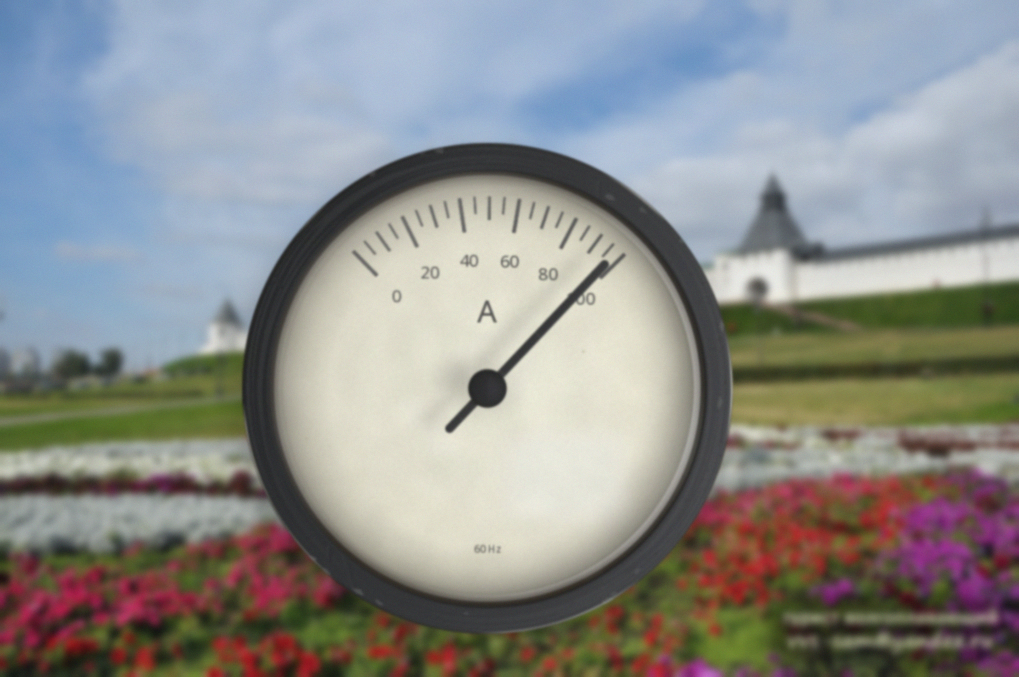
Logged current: 97.5 A
